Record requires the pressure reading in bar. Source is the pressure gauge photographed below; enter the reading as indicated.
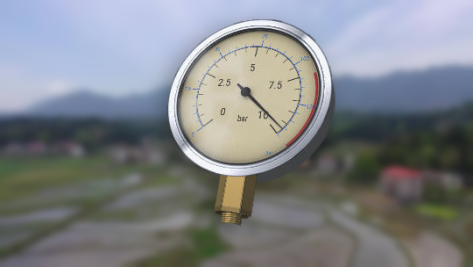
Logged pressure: 9.75 bar
